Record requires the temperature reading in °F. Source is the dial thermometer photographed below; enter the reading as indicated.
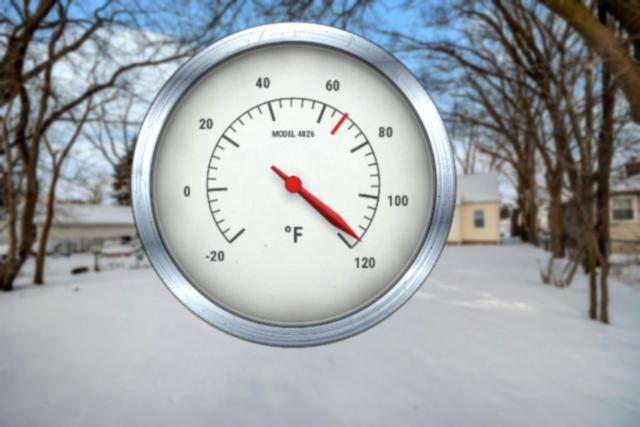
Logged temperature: 116 °F
